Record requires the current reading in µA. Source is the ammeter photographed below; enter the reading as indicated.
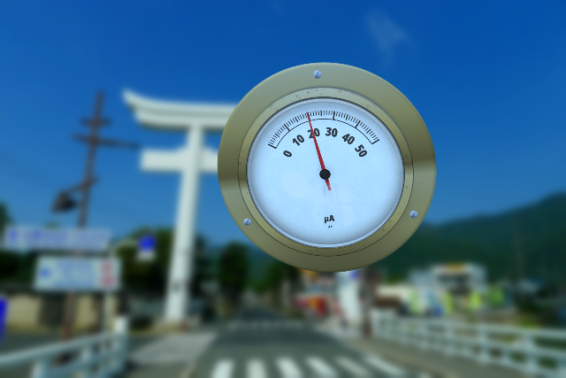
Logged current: 20 µA
